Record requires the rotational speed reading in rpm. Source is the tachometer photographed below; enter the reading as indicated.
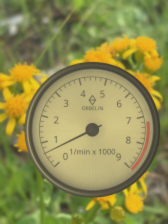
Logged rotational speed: 600 rpm
